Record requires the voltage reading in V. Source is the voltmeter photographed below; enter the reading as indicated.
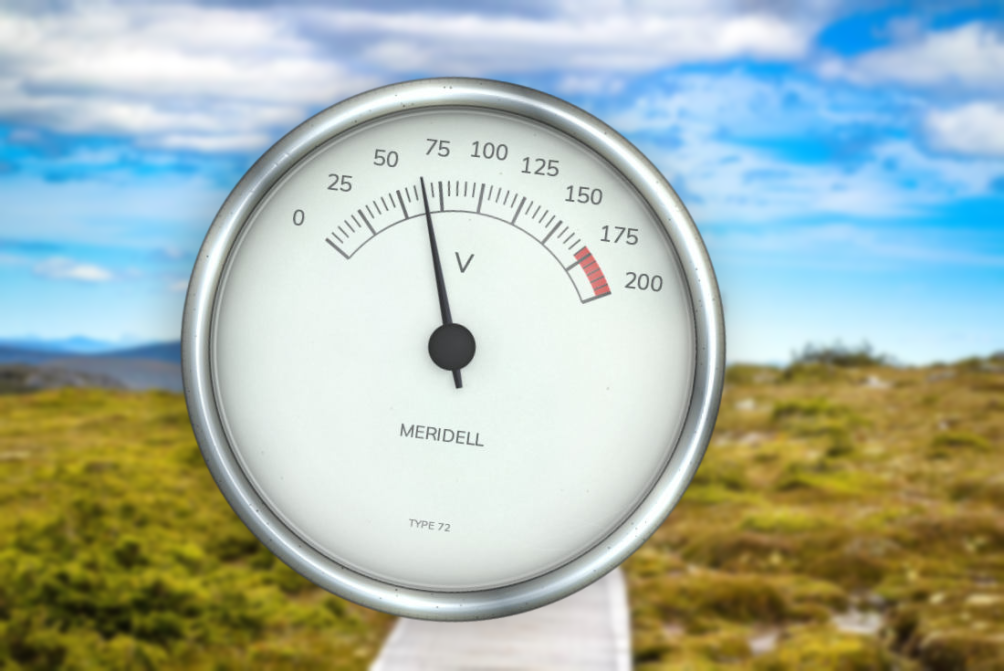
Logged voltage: 65 V
